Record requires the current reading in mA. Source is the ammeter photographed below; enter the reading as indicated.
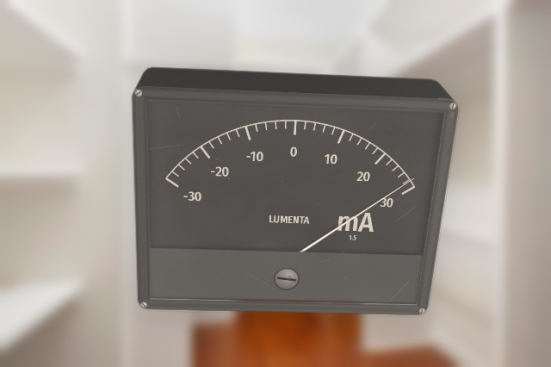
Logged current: 28 mA
